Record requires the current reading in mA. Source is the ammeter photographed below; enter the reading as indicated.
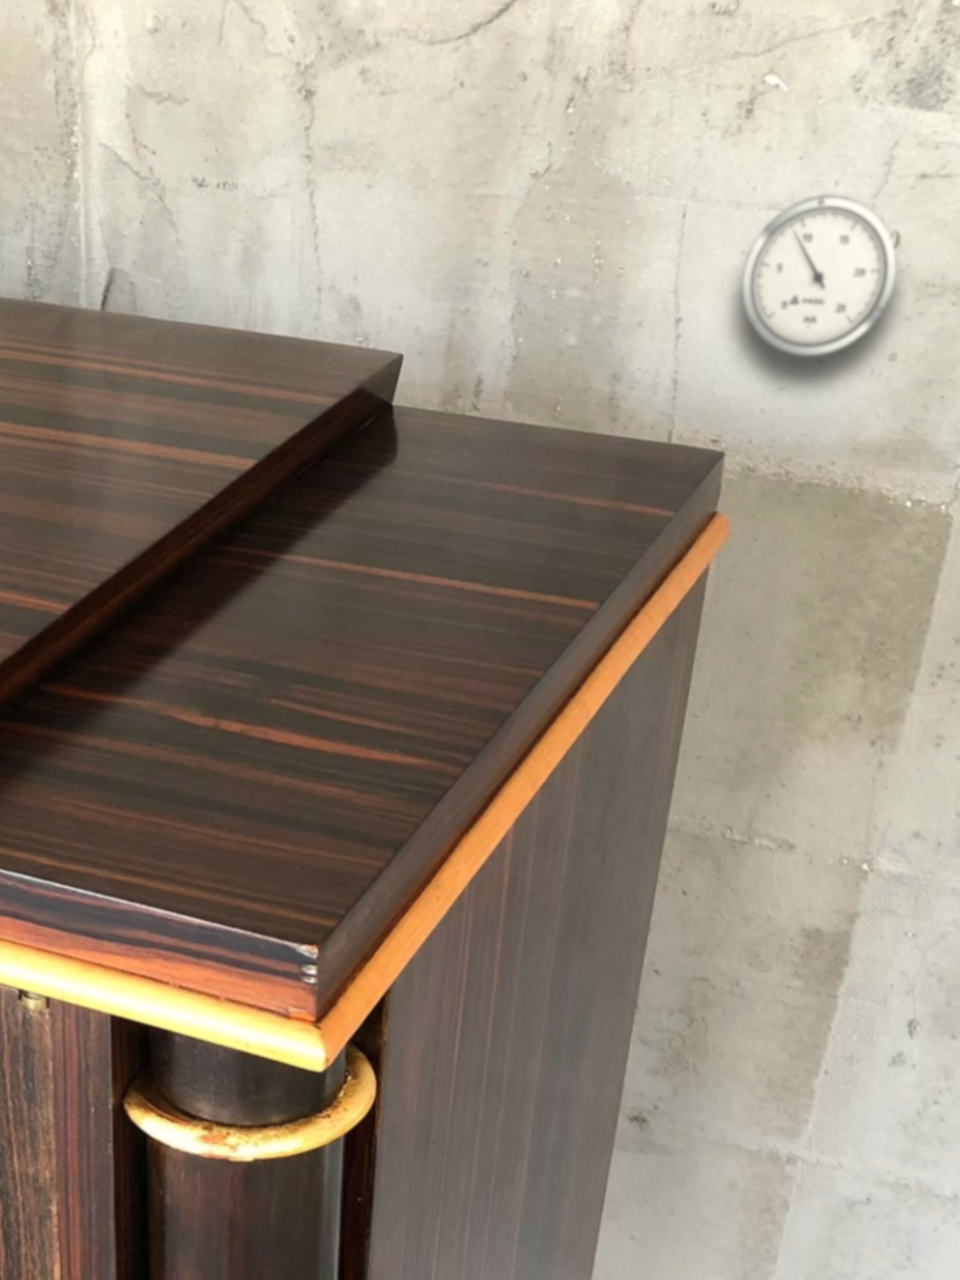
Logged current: 9 mA
